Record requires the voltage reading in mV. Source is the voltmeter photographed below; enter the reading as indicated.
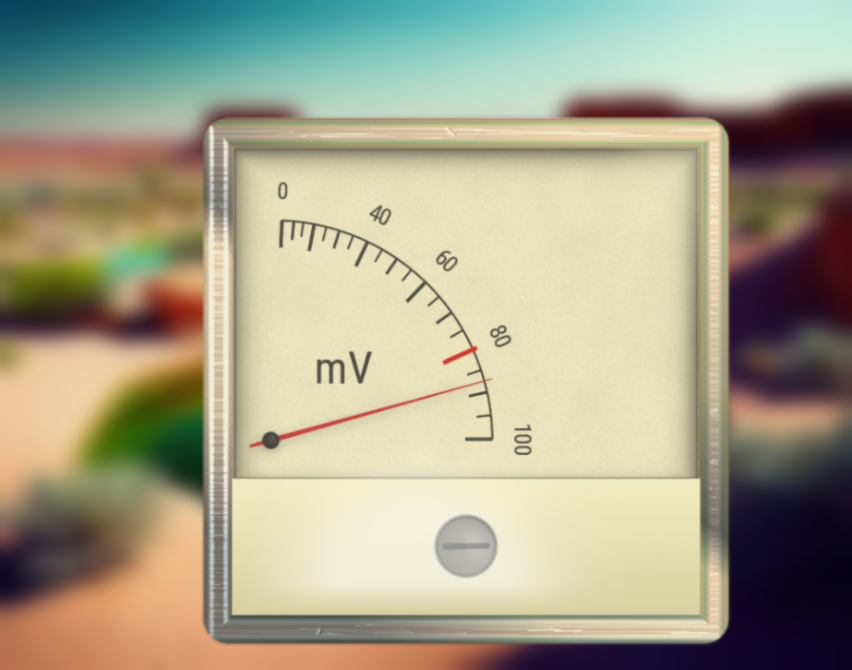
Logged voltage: 87.5 mV
